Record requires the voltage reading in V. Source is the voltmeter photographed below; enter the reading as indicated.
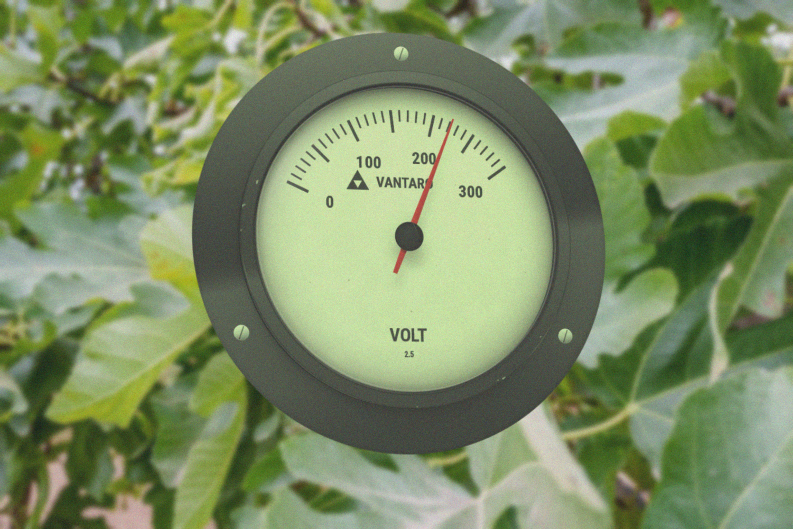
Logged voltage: 220 V
